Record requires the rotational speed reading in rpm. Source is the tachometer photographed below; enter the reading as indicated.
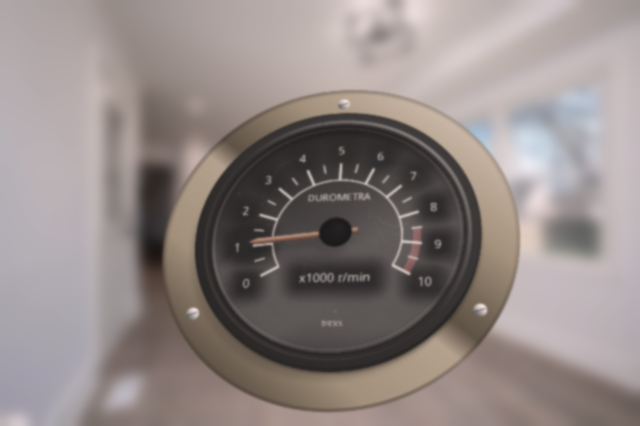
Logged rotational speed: 1000 rpm
